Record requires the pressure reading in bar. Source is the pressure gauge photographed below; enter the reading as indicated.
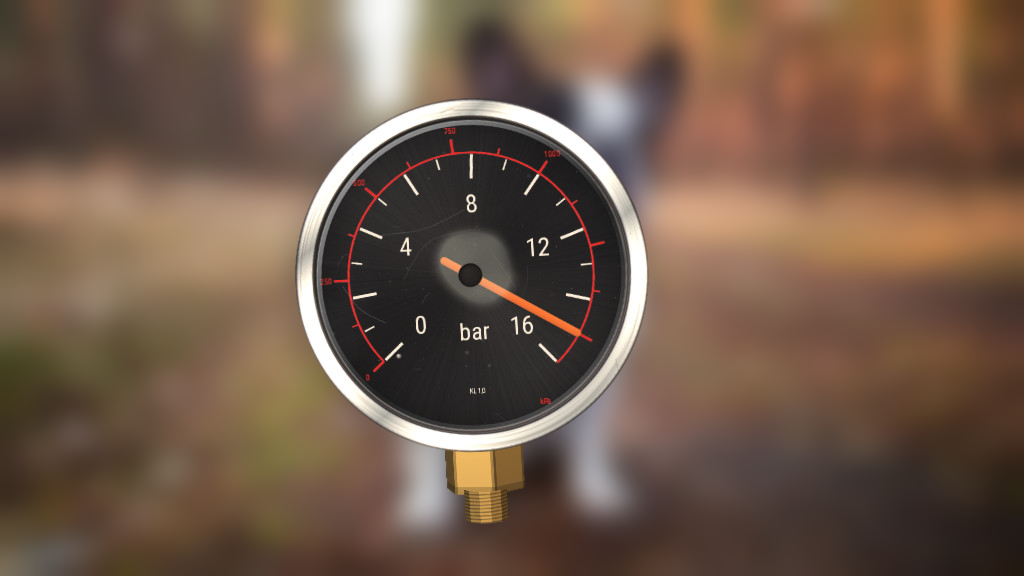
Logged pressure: 15 bar
